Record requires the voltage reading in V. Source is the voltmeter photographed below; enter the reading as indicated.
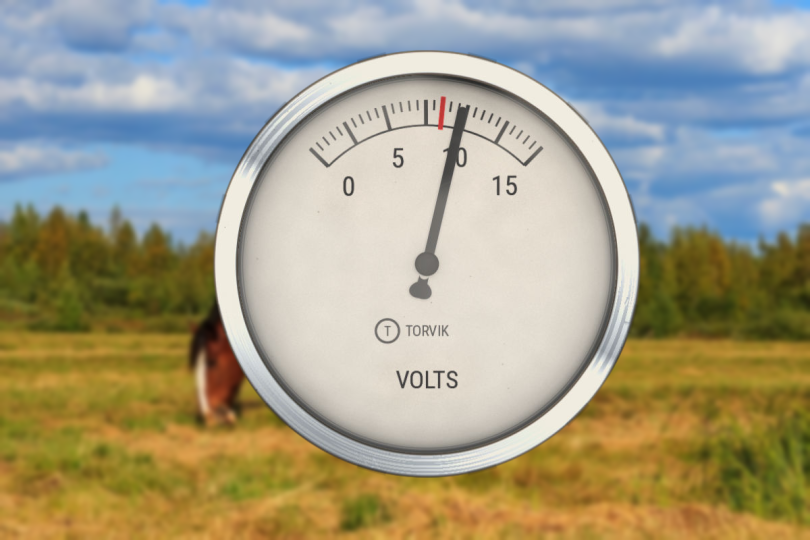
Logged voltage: 9.75 V
